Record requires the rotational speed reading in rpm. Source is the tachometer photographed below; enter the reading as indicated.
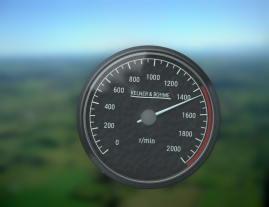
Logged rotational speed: 1450 rpm
